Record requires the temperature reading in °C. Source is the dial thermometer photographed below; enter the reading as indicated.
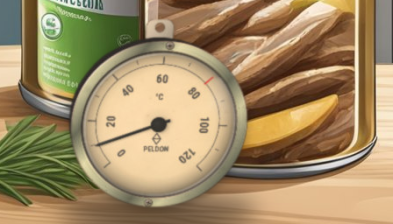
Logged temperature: 10 °C
